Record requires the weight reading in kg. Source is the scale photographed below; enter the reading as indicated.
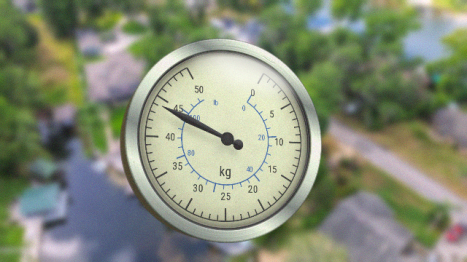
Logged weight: 44 kg
